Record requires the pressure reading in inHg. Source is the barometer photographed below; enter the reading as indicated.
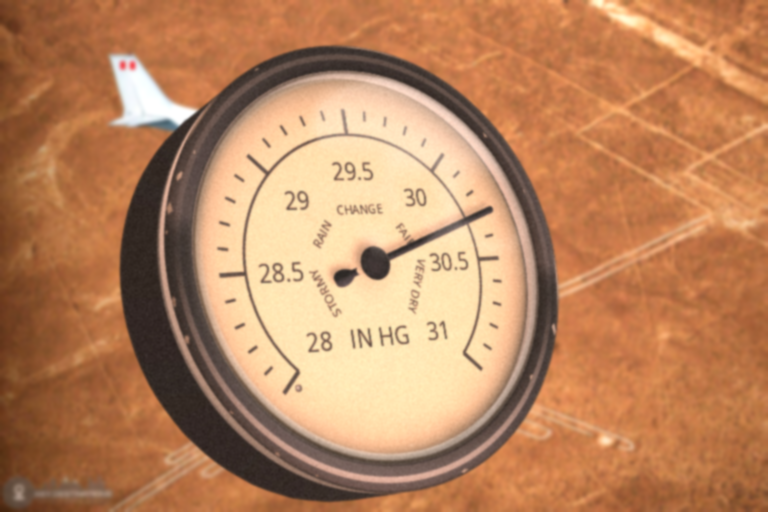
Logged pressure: 30.3 inHg
